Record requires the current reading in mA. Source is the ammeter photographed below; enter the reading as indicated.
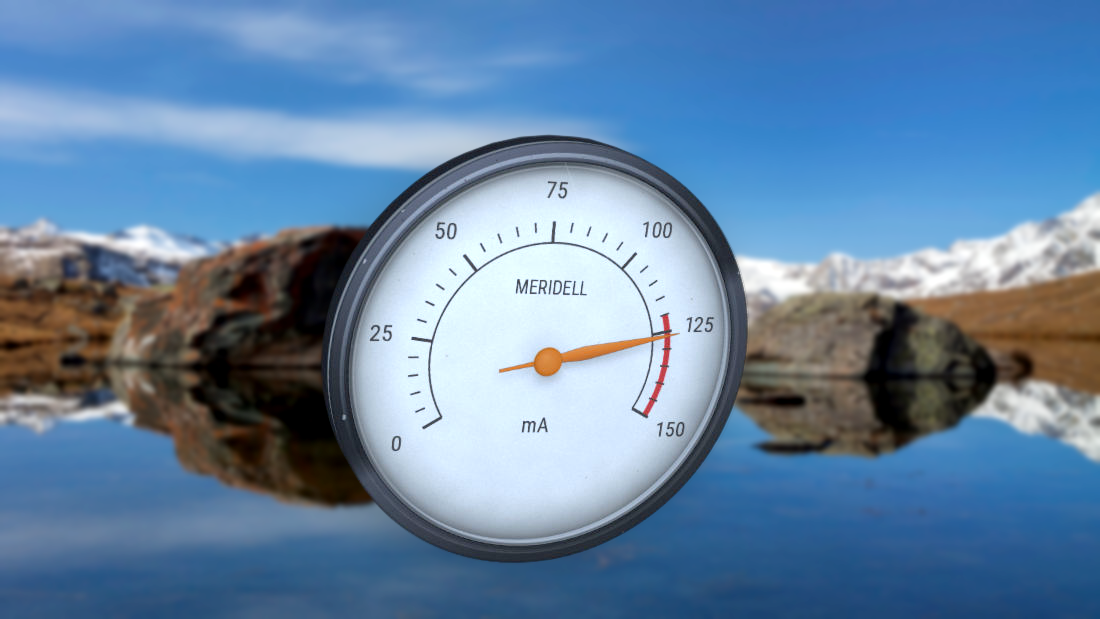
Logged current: 125 mA
